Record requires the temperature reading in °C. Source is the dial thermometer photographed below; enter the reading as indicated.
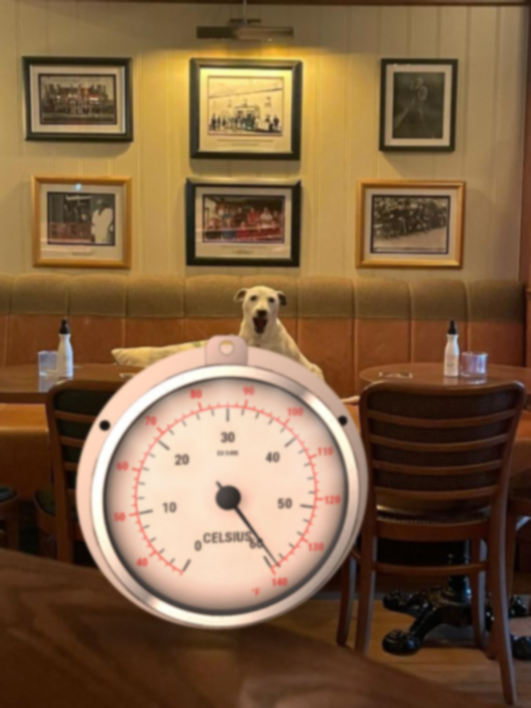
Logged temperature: 59 °C
